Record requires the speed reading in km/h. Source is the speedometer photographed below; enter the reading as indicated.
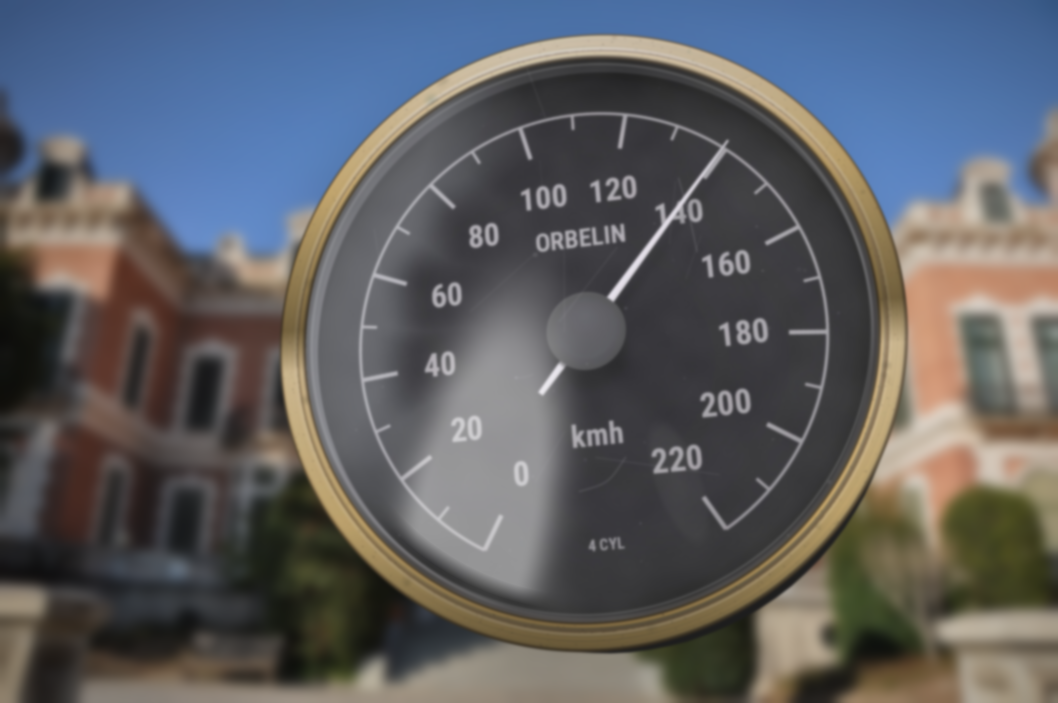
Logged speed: 140 km/h
